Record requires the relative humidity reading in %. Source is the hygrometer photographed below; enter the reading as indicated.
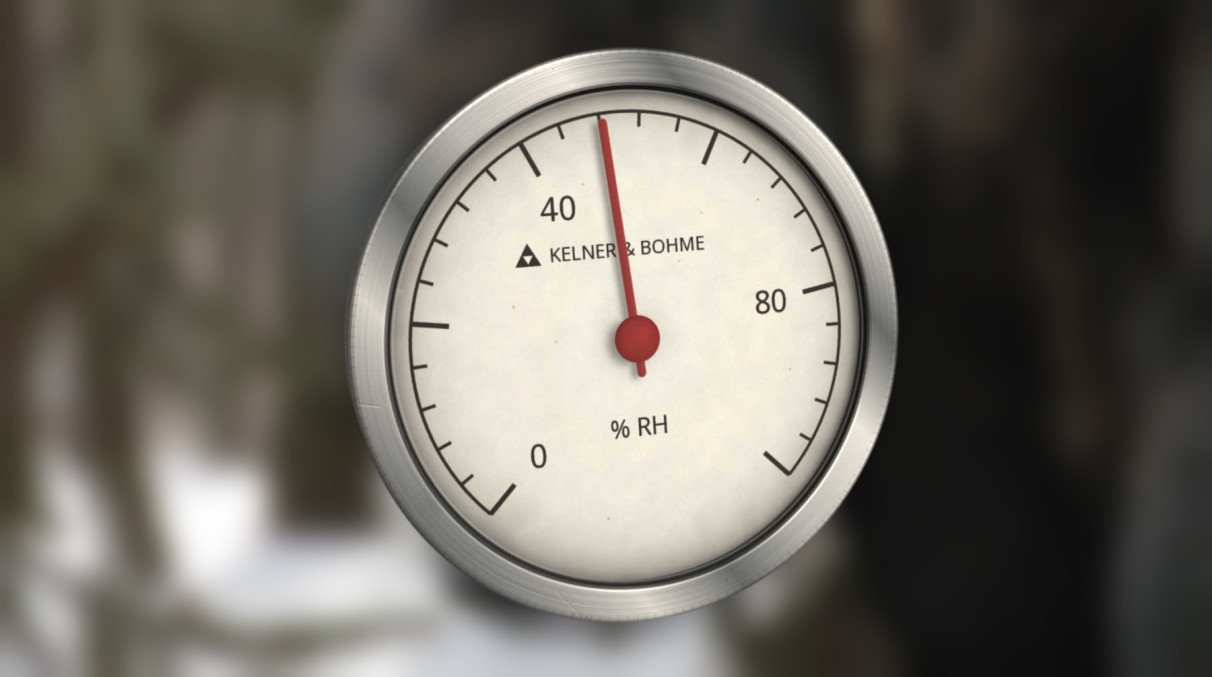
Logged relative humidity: 48 %
